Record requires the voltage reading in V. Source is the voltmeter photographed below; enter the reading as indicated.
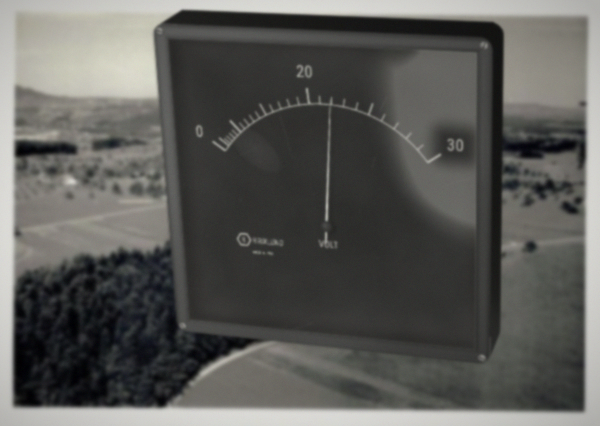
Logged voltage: 22 V
